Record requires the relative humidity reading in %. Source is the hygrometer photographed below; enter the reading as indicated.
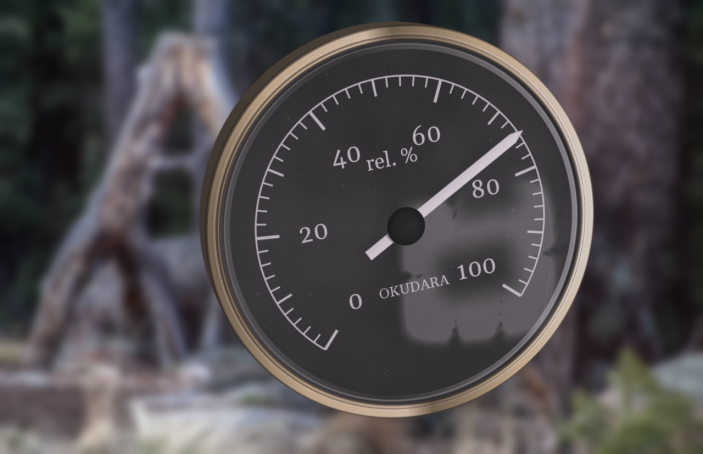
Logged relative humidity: 74 %
